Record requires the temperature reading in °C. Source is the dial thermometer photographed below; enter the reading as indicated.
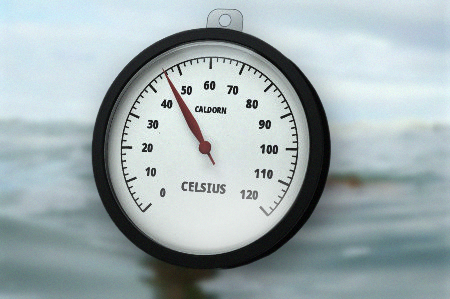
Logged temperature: 46 °C
